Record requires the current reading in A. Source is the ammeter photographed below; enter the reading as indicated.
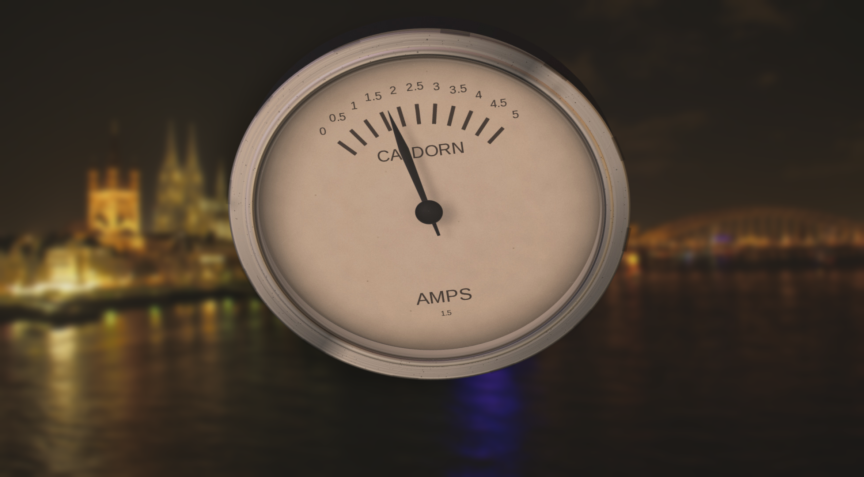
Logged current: 1.75 A
